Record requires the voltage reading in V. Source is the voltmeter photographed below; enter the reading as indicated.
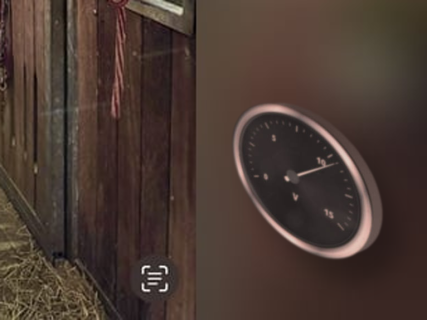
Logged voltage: 10.5 V
